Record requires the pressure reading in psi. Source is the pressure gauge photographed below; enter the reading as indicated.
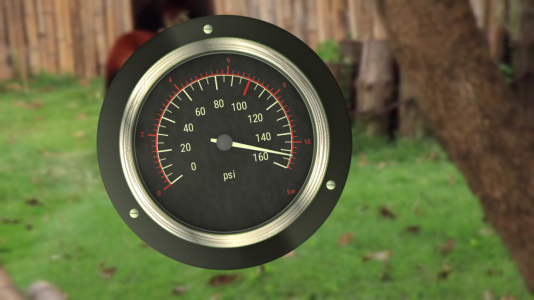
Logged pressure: 152.5 psi
